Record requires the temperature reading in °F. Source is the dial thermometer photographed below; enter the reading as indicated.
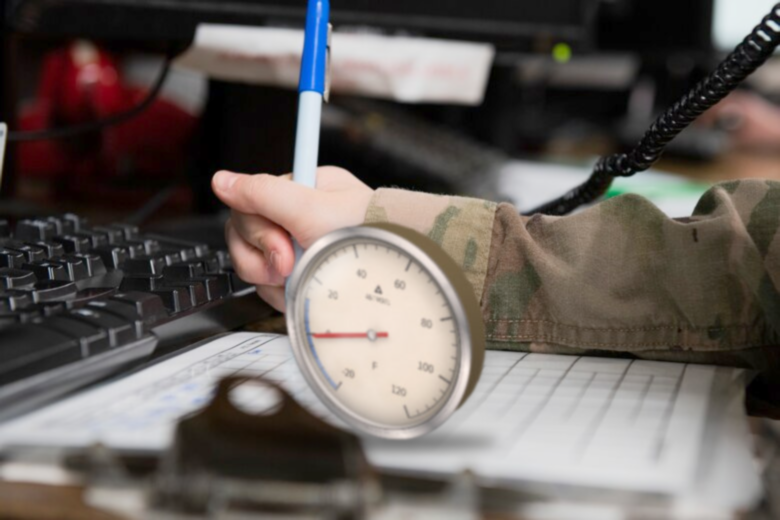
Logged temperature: 0 °F
